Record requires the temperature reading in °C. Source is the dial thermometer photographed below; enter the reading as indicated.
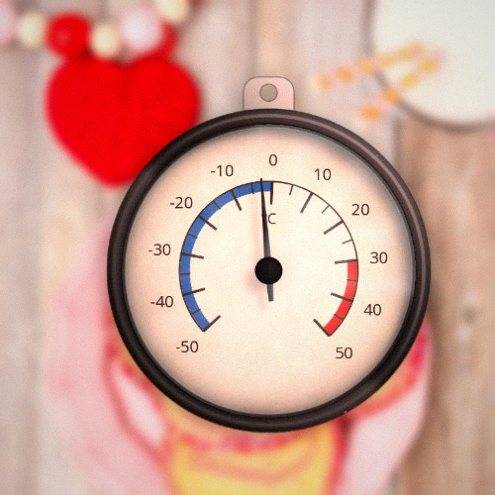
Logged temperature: -2.5 °C
